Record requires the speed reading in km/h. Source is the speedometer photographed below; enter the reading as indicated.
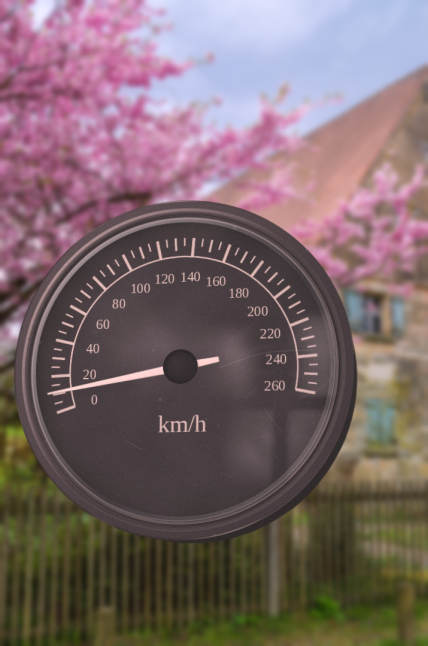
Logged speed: 10 km/h
